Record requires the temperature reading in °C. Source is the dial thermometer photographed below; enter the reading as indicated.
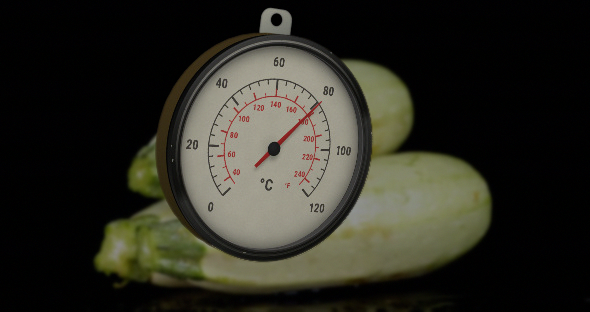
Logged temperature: 80 °C
